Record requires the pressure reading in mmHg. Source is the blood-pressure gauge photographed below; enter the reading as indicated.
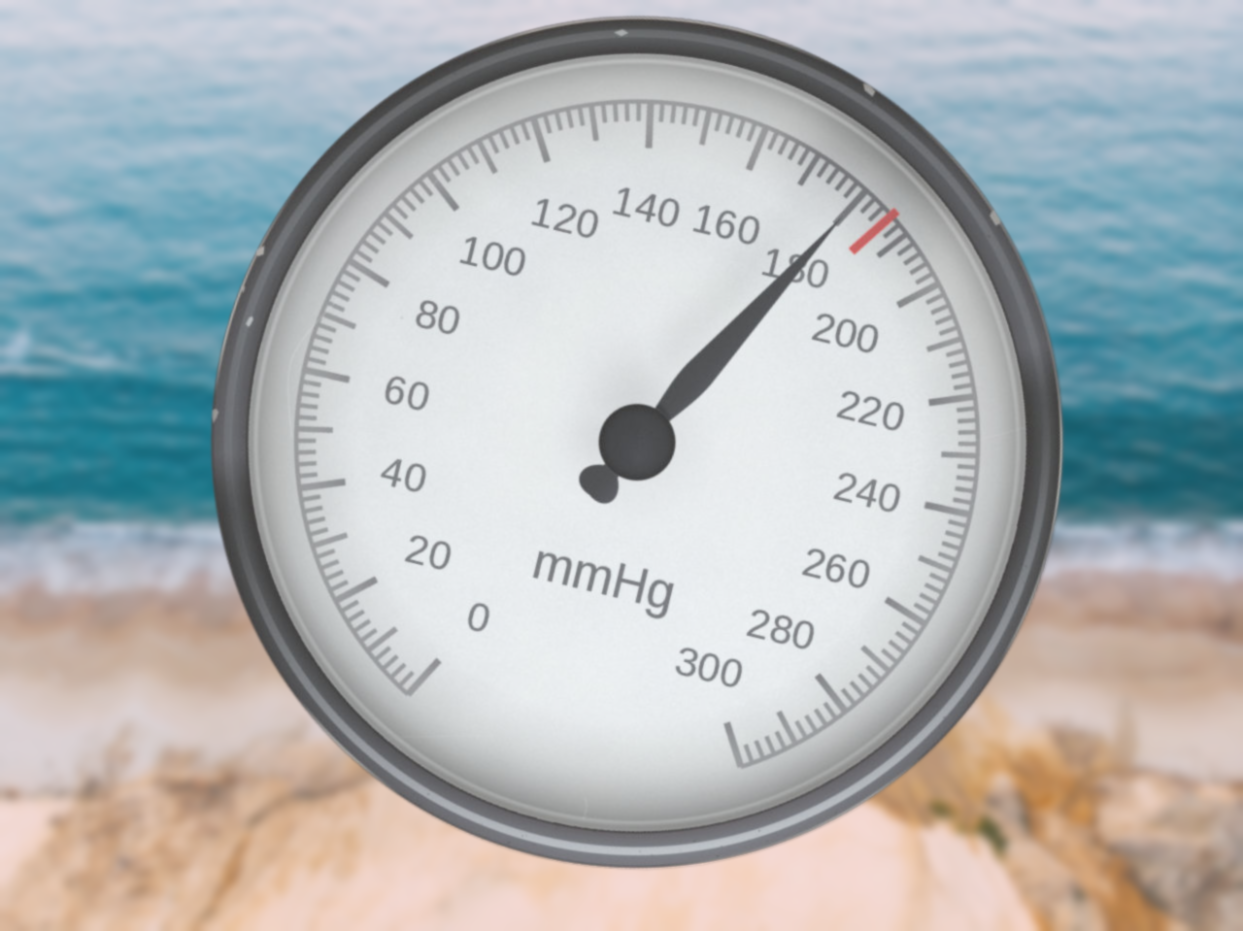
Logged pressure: 180 mmHg
